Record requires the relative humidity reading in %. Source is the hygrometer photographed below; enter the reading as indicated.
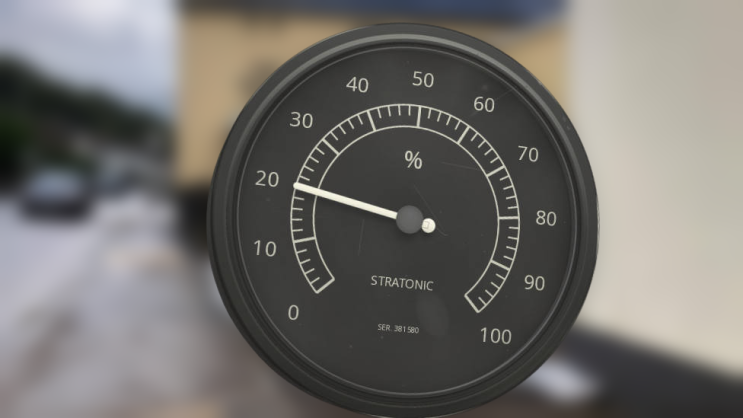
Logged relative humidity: 20 %
